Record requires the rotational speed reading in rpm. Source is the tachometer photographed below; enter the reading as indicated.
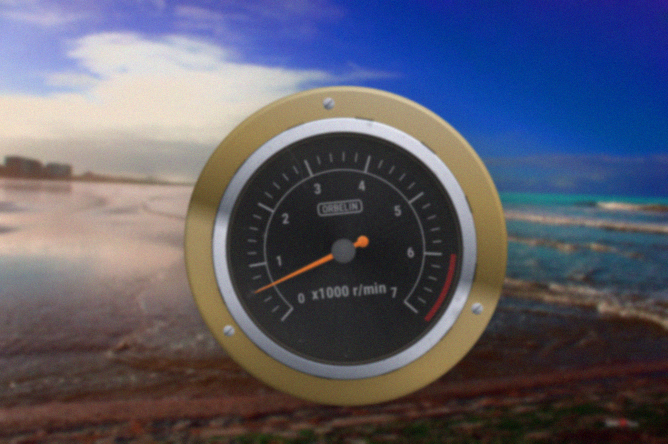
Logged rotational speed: 600 rpm
